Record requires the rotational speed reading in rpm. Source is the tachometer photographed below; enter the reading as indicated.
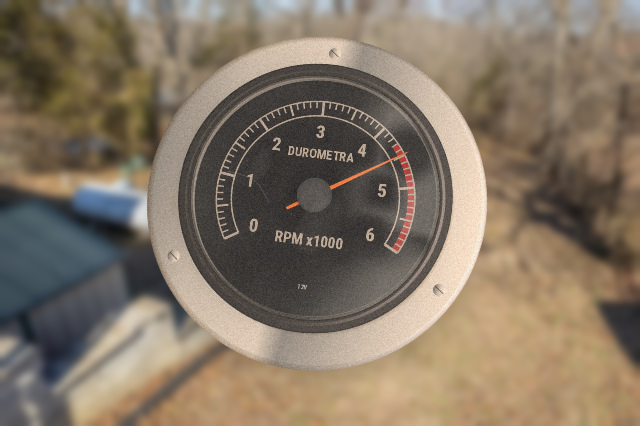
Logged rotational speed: 4500 rpm
